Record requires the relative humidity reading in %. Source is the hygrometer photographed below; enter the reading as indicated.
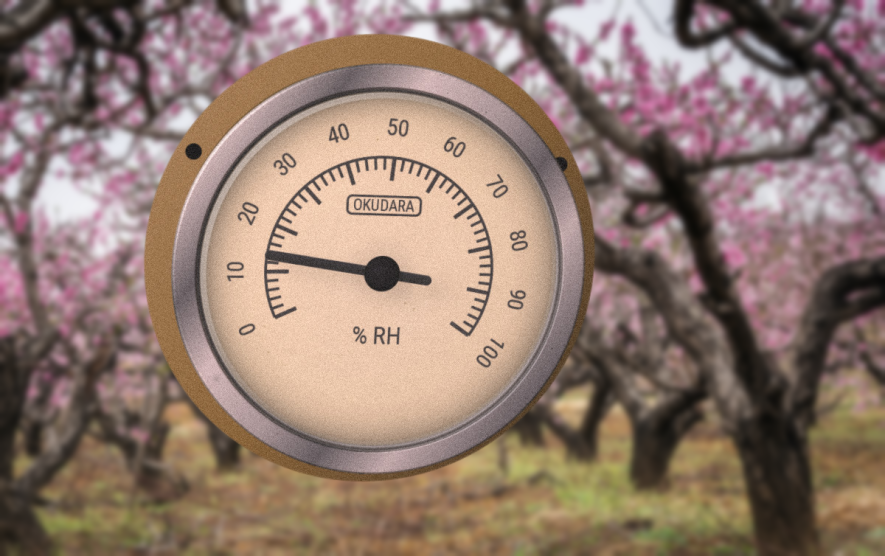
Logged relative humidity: 14 %
